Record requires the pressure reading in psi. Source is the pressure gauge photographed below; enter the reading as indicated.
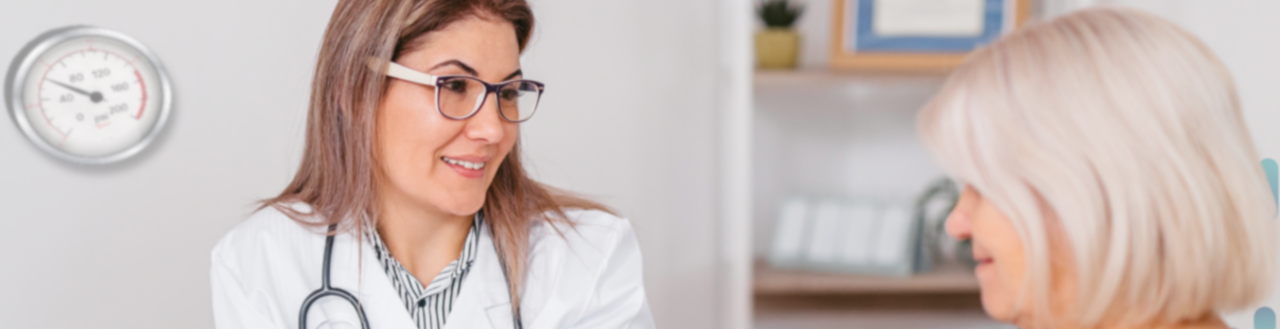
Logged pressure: 60 psi
